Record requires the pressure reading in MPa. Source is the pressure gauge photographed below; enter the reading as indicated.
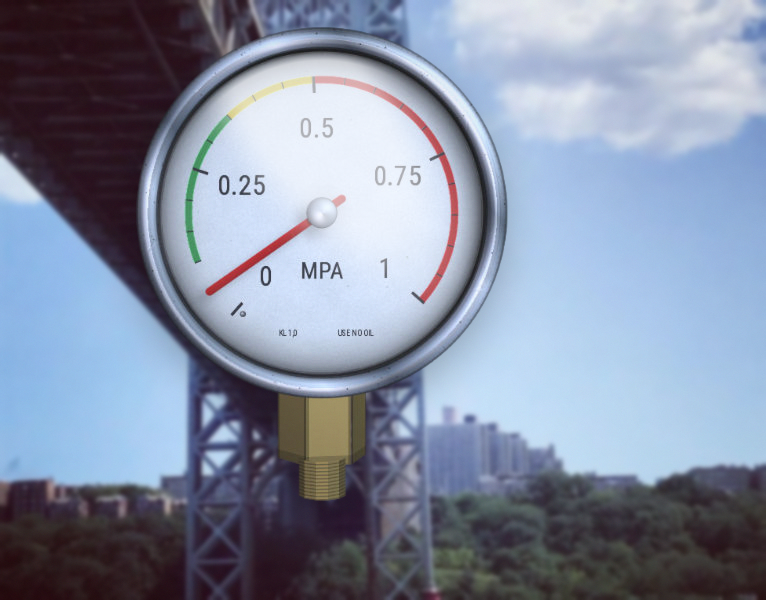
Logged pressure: 0.05 MPa
